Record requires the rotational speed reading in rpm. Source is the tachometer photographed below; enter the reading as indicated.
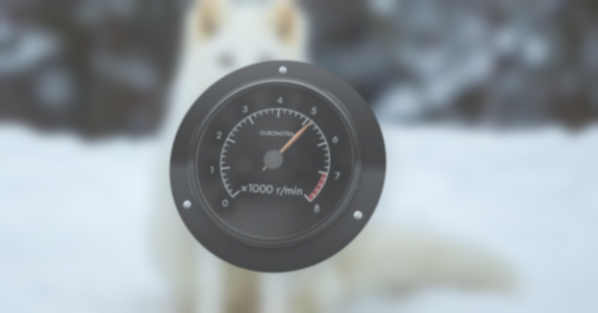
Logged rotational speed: 5200 rpm
